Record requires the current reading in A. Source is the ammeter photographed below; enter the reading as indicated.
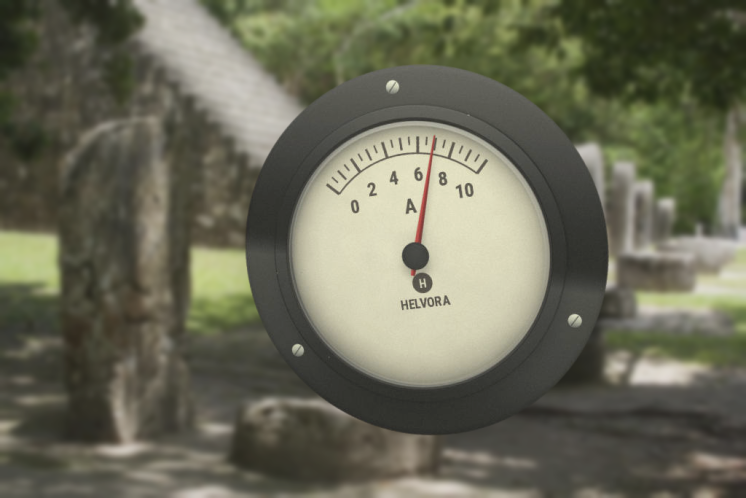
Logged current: 7 A
